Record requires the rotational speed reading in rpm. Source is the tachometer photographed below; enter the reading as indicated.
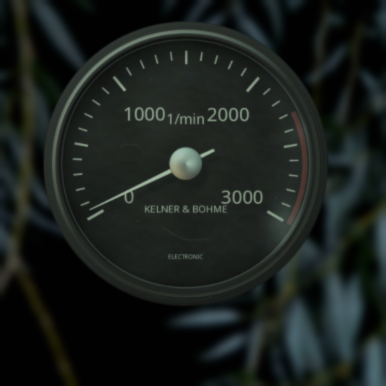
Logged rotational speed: 50 rpm
